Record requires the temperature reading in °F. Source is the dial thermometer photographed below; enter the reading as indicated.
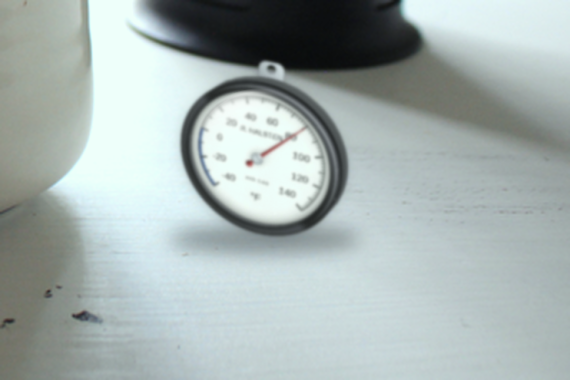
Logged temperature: 80 °F
